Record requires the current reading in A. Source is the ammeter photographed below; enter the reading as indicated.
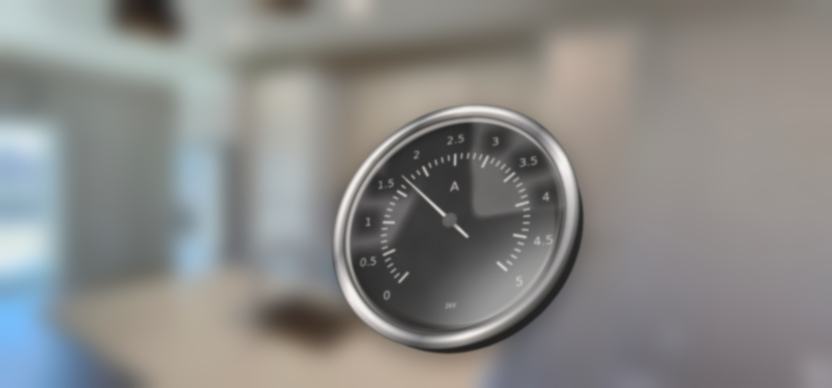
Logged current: 1.7 A
